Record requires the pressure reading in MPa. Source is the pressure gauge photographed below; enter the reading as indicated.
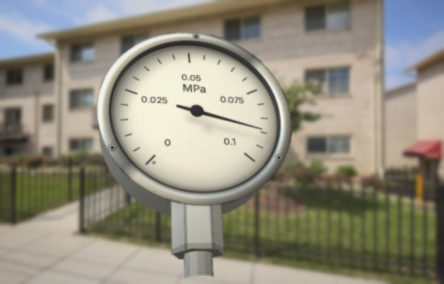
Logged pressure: 0.09 MPa
